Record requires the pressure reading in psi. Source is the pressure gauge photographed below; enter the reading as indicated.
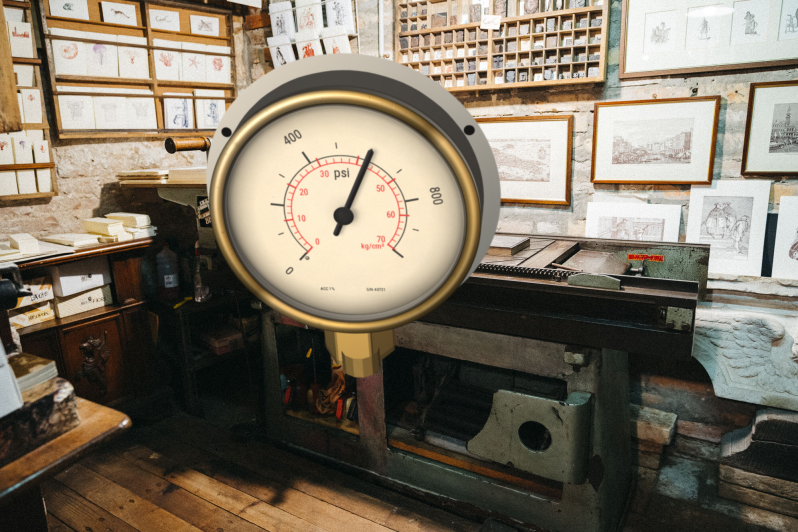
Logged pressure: 600 psi
